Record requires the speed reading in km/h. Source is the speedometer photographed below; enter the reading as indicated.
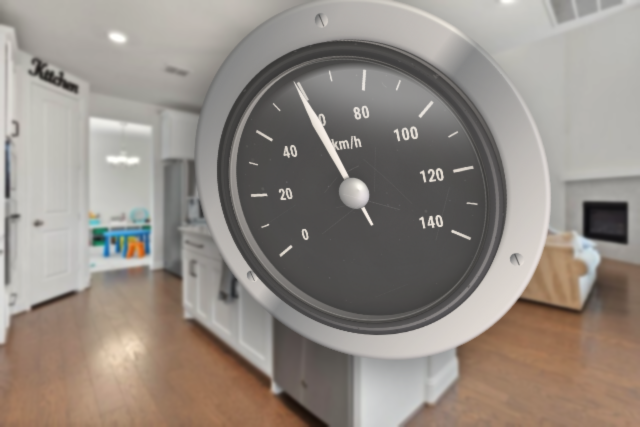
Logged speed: 60 km/h
